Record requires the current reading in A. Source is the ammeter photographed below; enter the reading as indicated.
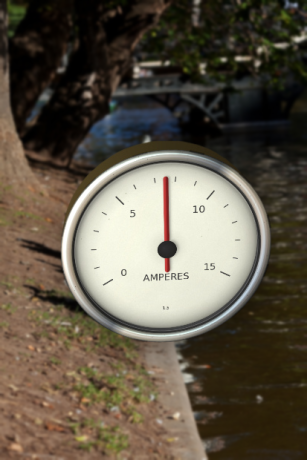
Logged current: 7.5 A
